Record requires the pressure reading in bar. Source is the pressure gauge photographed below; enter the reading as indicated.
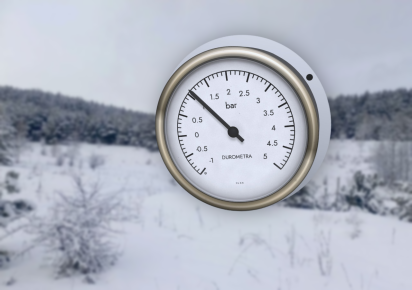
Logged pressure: 1.1 bar
